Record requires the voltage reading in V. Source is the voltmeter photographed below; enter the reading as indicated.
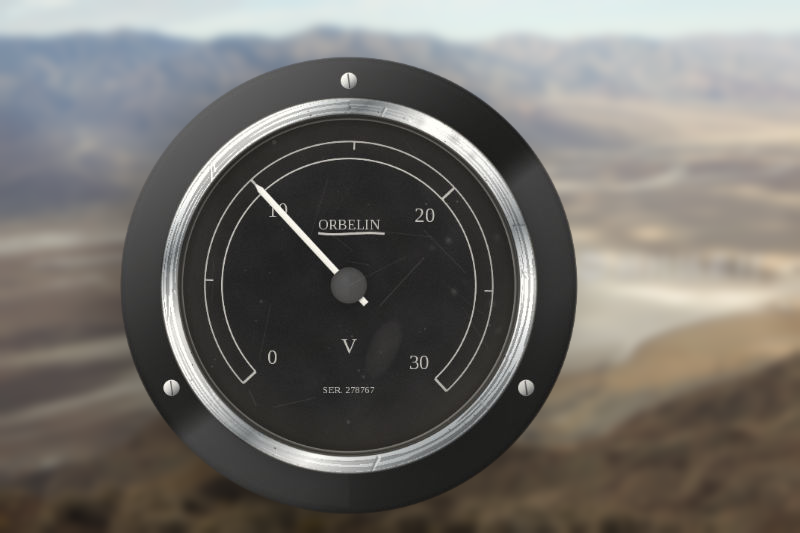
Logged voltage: 10 V
